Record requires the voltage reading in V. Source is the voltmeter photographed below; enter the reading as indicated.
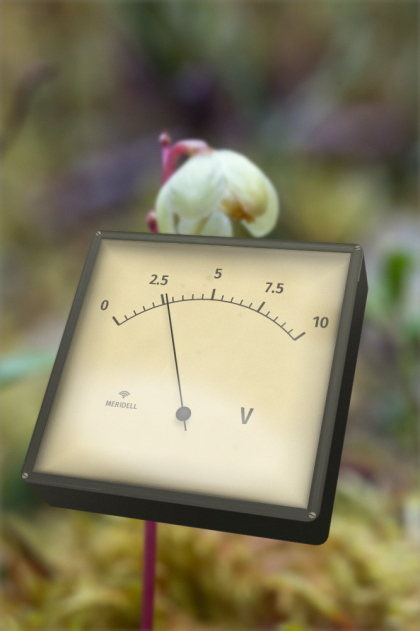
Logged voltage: 2.75 V
